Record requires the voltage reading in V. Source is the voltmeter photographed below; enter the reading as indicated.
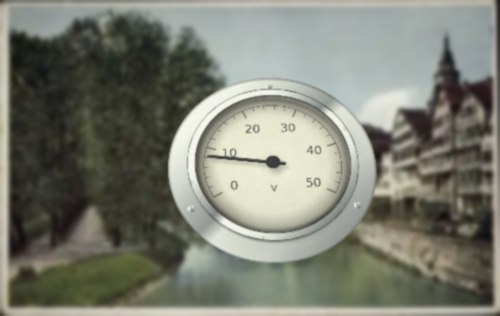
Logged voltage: 8 V
